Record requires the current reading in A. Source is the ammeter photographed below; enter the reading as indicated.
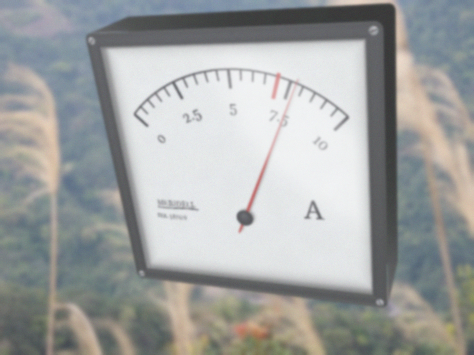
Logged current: 7.75 A
